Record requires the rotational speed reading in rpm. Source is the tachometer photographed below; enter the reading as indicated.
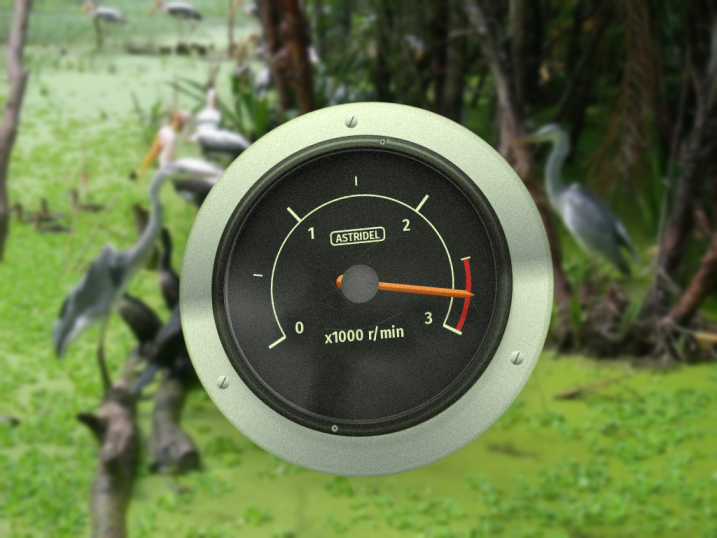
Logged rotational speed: 2750 rpm
